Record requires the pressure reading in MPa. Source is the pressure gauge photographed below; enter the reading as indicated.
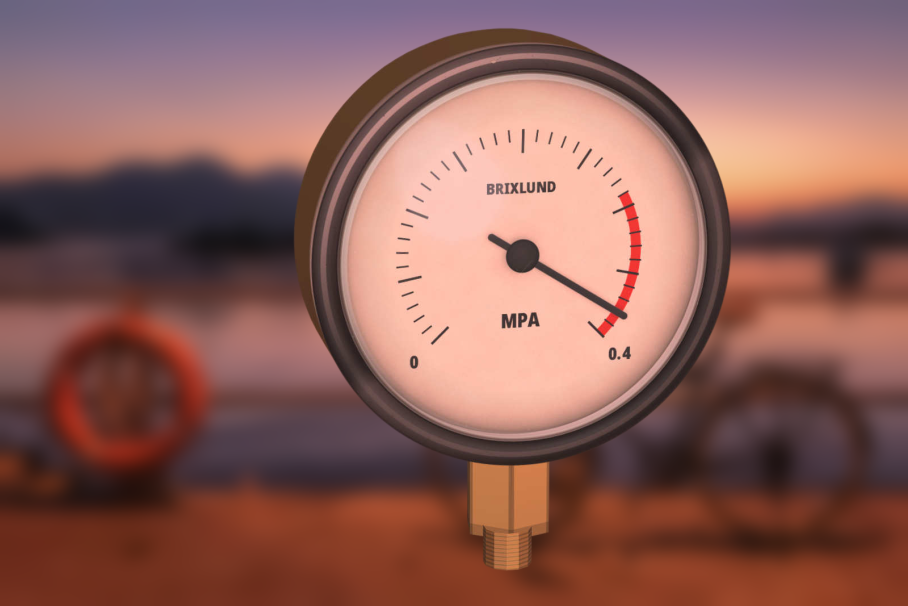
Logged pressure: 0.38 MPa
